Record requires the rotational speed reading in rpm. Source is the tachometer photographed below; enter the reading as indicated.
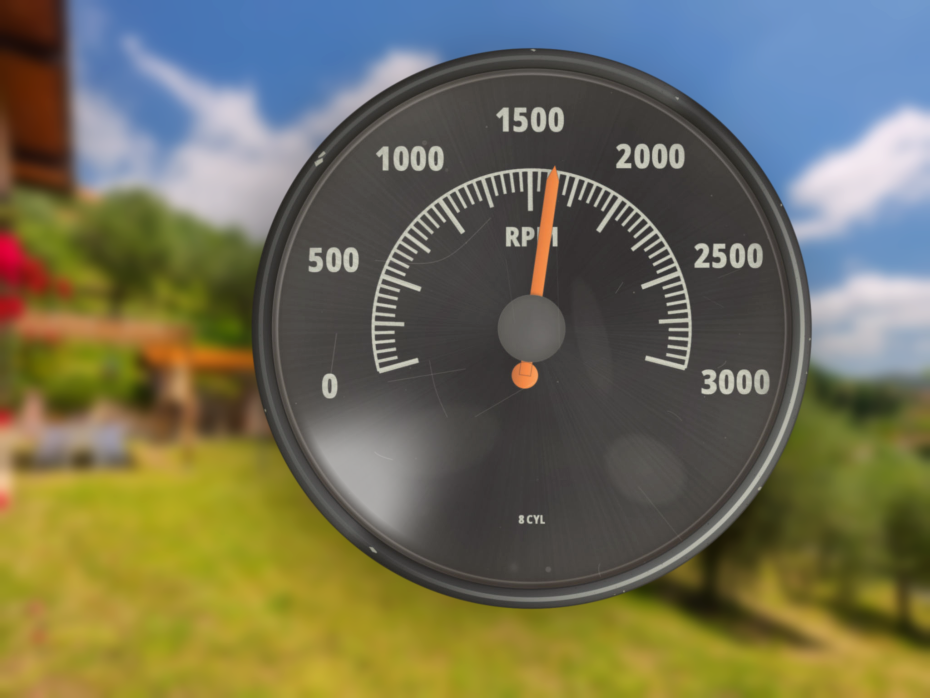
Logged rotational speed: 1625 rpm
